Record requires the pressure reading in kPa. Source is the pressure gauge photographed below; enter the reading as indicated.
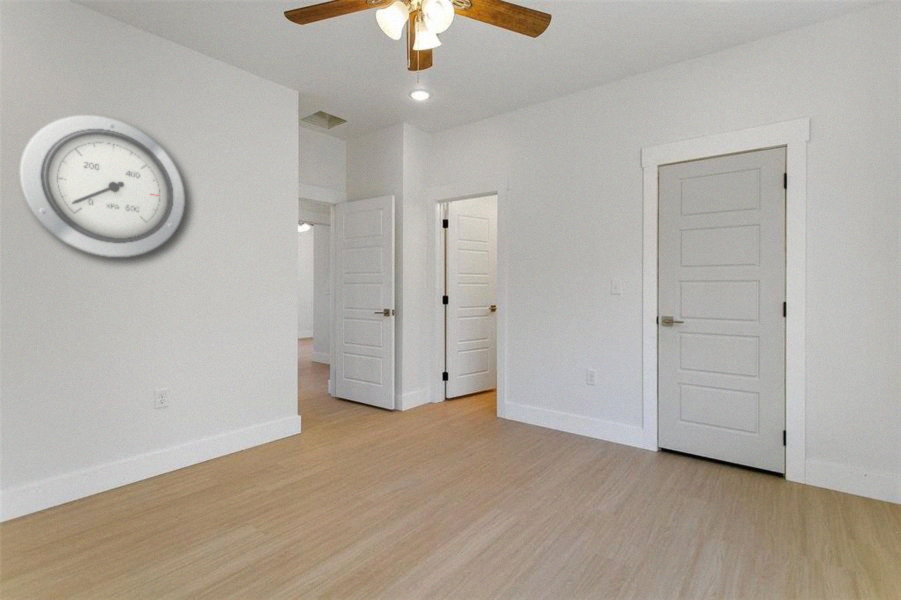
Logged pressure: 25 kPa
